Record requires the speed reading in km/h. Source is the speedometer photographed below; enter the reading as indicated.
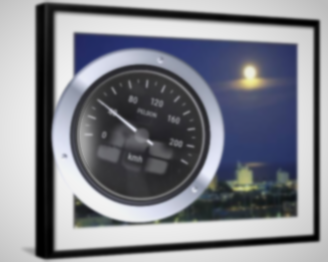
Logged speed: 40 km/h
